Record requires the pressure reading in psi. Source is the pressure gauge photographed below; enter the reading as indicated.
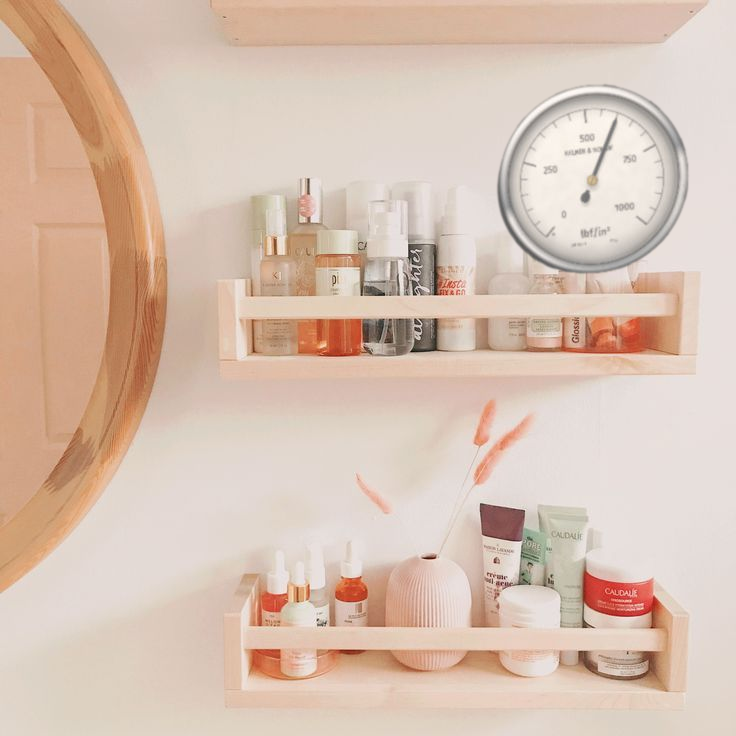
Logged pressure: 600 psi
